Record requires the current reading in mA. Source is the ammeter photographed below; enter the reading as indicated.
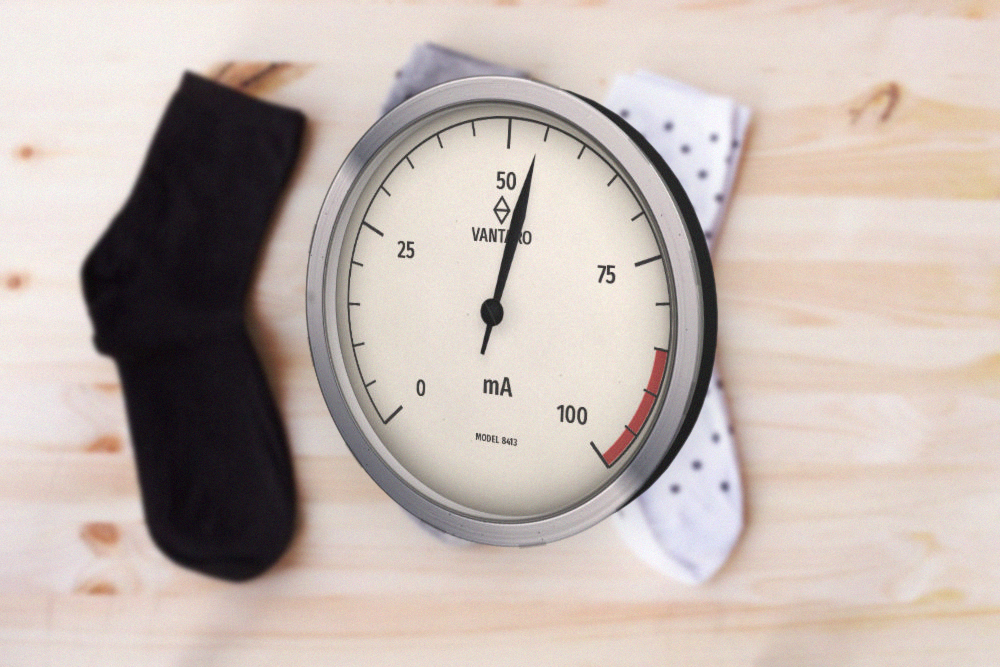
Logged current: 55 mA
